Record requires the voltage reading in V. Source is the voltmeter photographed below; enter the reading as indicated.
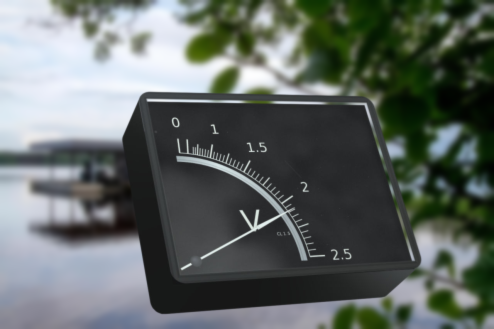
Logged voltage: 2.1 V
